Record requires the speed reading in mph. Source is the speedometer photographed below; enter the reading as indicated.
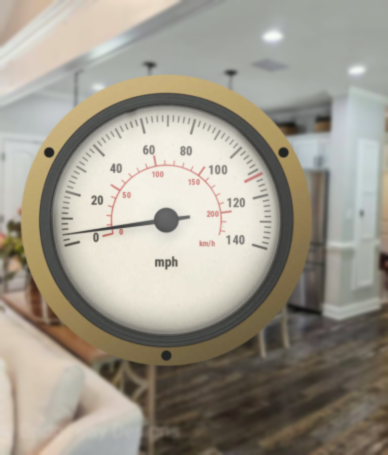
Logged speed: 4 mph
